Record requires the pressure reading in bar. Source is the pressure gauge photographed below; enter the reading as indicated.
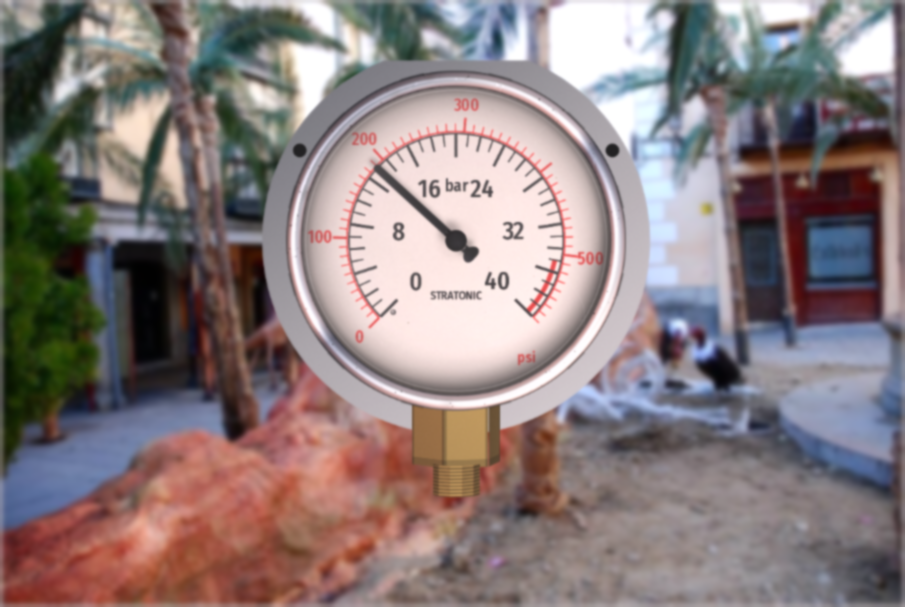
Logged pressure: 13 bar
